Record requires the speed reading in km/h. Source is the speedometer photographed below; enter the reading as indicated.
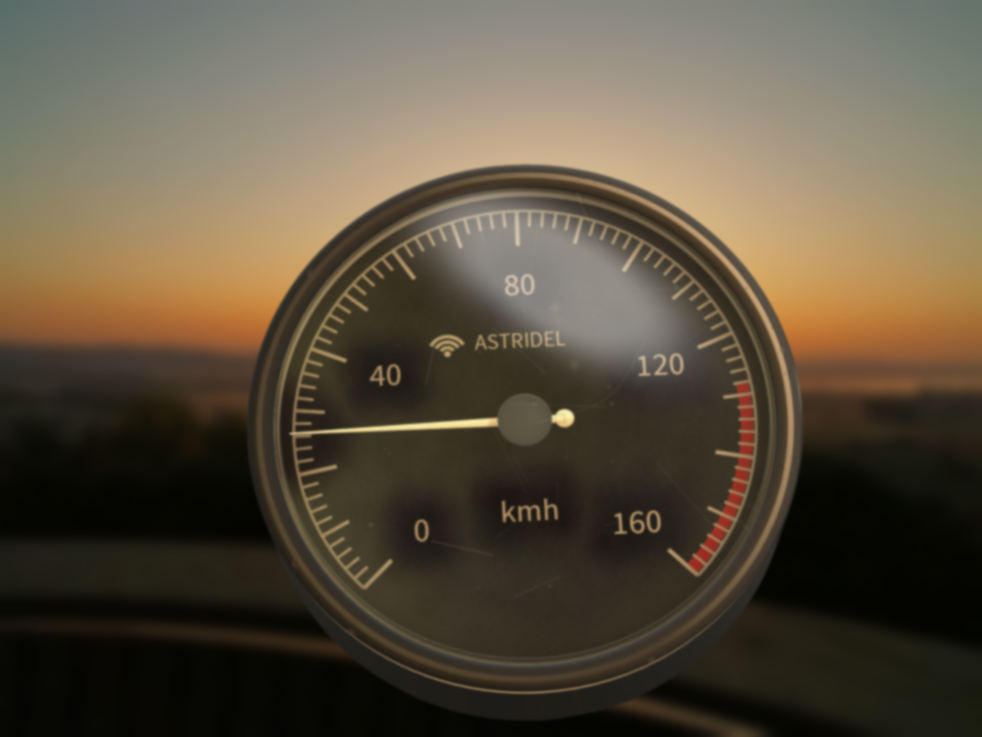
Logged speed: 26 km/h
